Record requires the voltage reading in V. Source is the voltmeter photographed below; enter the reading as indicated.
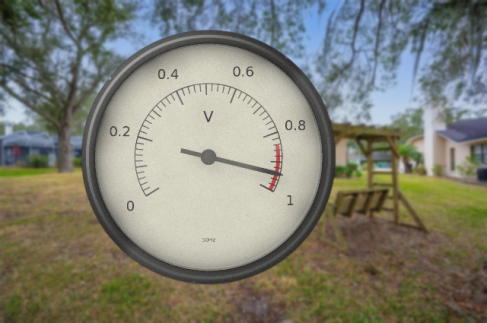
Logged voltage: 0.94 V
